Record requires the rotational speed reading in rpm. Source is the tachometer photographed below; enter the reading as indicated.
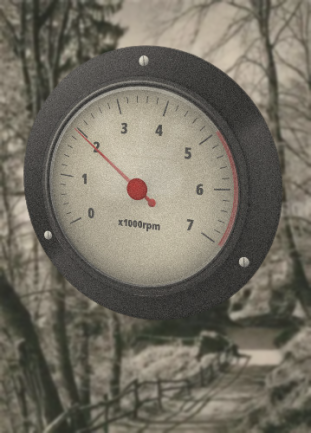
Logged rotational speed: 2000 rpm
